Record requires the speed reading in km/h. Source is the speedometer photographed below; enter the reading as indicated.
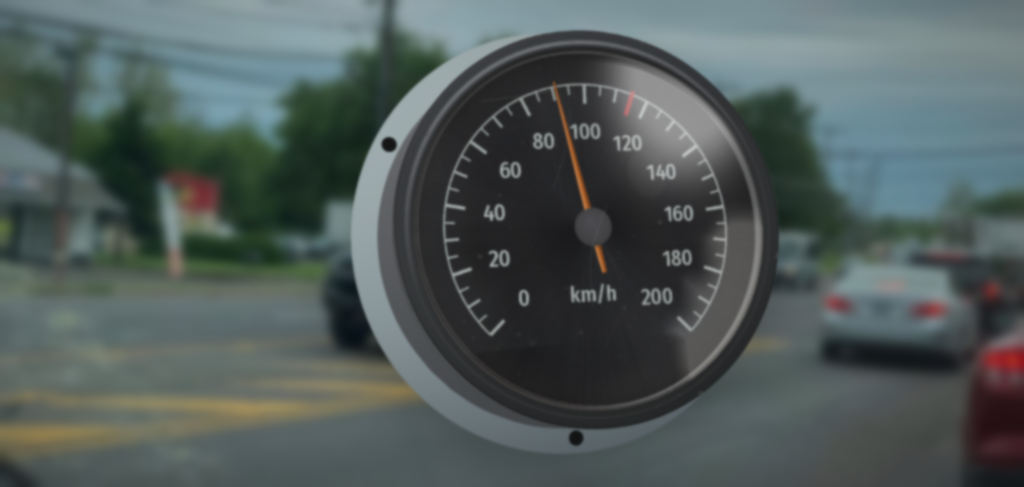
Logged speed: 90 km/h
